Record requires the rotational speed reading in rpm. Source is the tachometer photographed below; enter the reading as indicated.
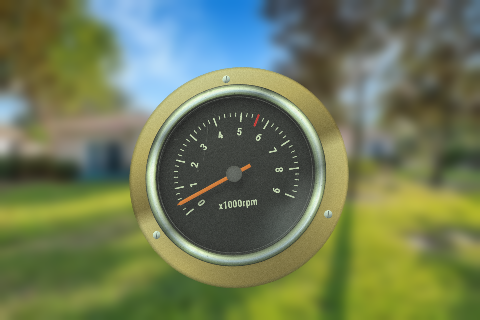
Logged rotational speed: 400 rpm
